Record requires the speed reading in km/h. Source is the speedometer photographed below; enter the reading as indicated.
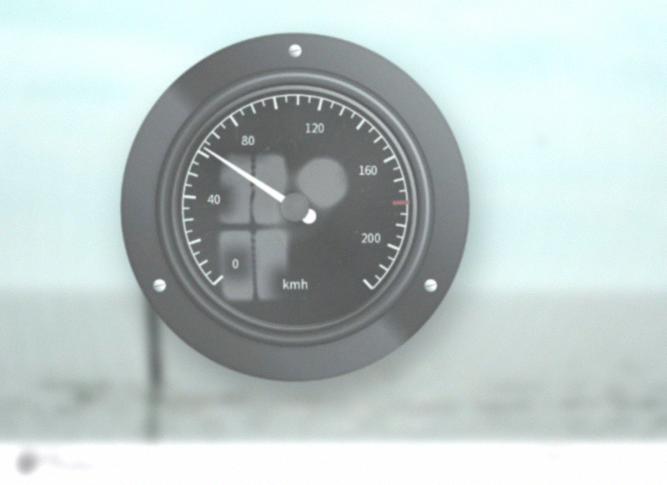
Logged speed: 62.5 km/h
